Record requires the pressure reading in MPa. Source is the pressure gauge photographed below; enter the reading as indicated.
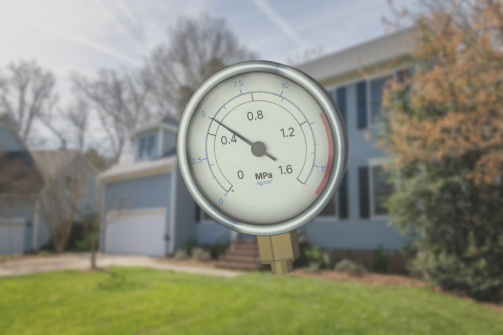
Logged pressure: 0.5 MPa
